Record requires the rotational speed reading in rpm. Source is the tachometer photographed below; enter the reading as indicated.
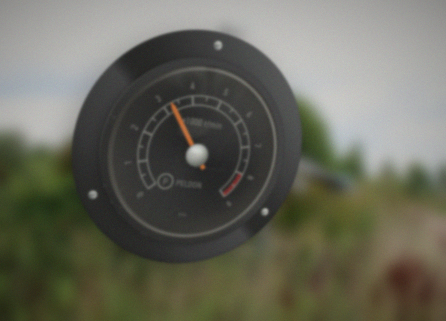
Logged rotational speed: 3250 rpm
